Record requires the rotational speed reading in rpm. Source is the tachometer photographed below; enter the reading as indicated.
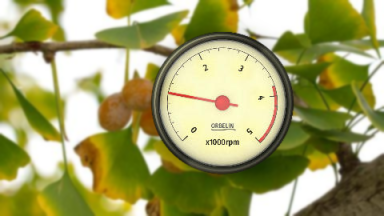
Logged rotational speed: 1000 rpm
